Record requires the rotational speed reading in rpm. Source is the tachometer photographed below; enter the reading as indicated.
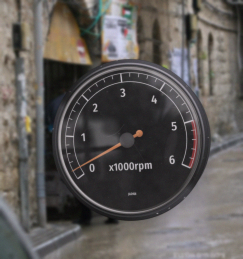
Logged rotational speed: 200 rpm
